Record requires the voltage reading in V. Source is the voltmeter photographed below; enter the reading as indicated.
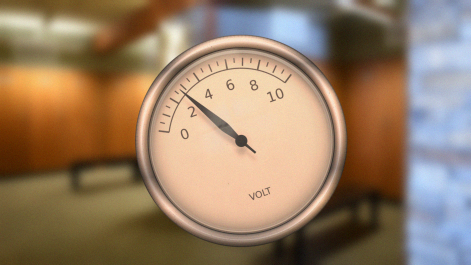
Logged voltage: 2.75 V
